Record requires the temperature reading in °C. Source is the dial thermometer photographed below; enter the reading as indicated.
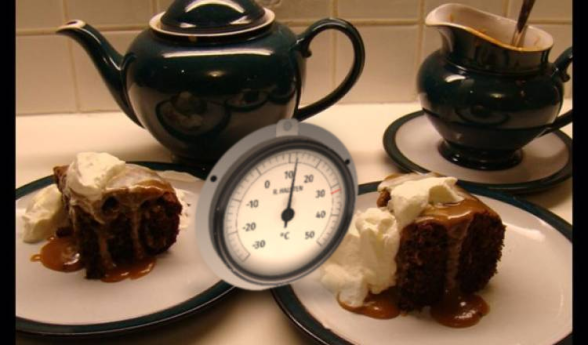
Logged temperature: 12 °C
